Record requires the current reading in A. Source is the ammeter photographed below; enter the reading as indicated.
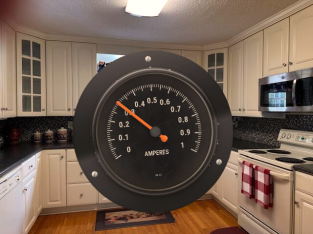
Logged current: 0.3 A
